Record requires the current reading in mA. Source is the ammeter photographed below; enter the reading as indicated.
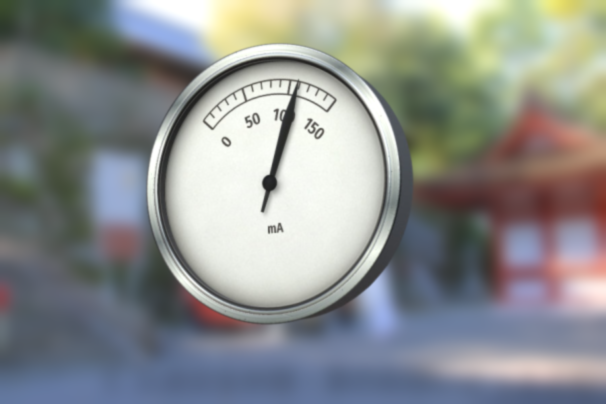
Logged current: 110 mA
